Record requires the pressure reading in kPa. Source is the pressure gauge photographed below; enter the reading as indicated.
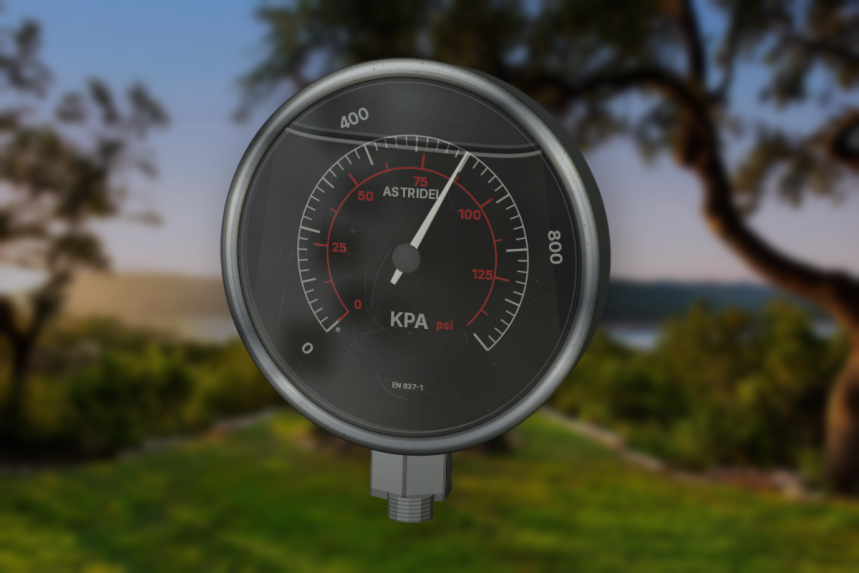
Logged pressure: 600 kPa
